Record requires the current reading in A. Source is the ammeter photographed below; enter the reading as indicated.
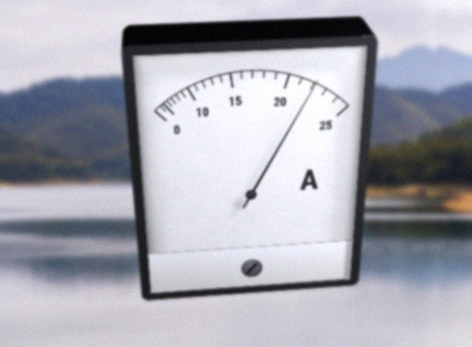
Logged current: 22 A
